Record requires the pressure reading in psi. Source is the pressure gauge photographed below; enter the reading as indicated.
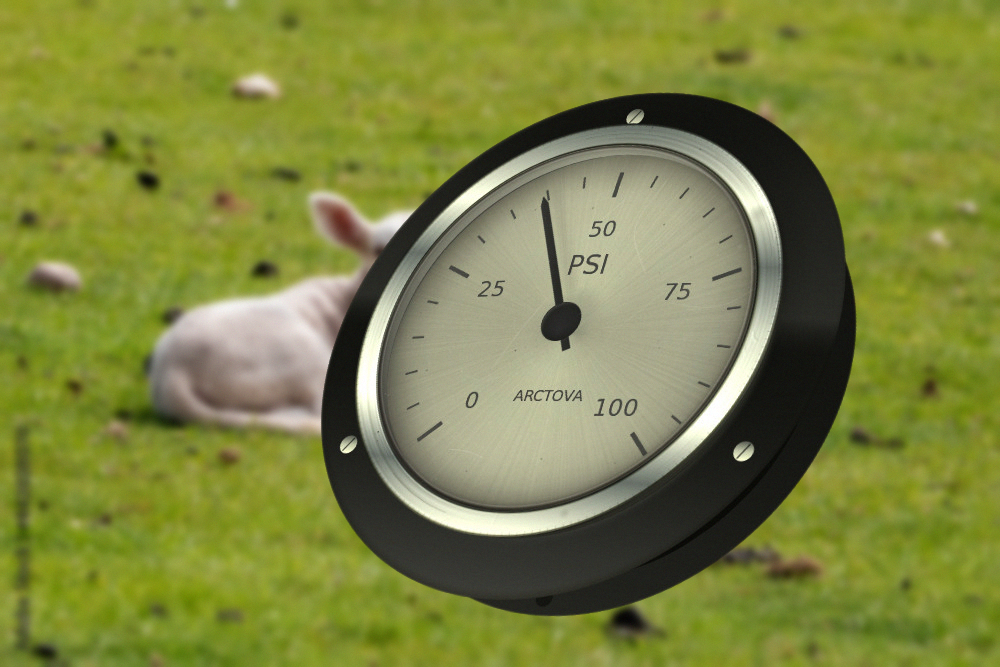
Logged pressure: 40 psi
